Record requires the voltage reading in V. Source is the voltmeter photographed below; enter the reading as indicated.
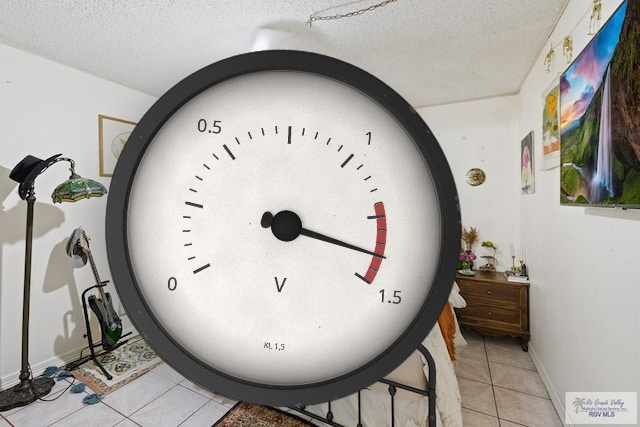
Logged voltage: 1.4 V
